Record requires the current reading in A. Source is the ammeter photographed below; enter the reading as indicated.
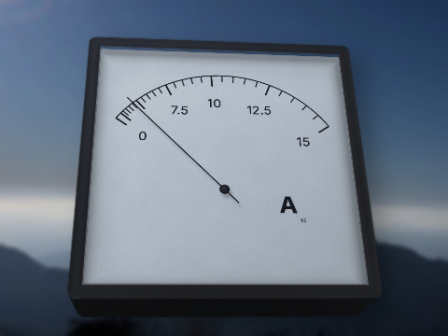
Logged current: 4.5 A
